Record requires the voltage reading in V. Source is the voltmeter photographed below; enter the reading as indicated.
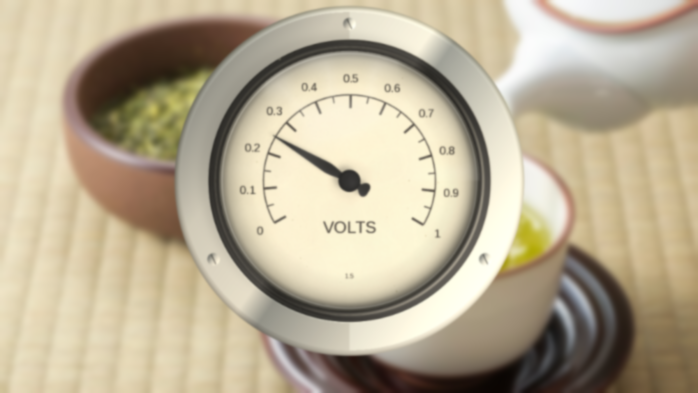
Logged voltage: 0.25 V
